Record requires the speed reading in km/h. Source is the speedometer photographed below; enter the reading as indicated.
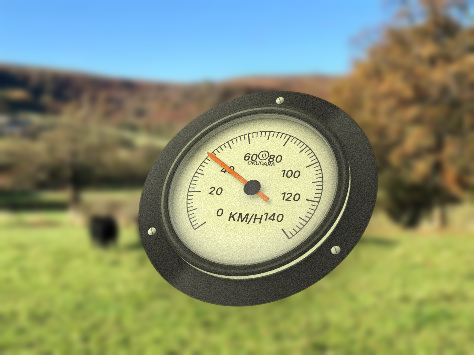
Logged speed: 40 km/h
